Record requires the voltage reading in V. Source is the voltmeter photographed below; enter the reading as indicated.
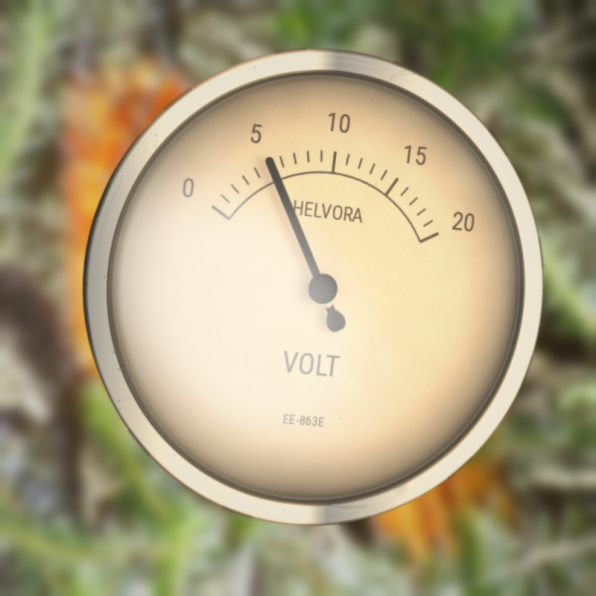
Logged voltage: 5 V
